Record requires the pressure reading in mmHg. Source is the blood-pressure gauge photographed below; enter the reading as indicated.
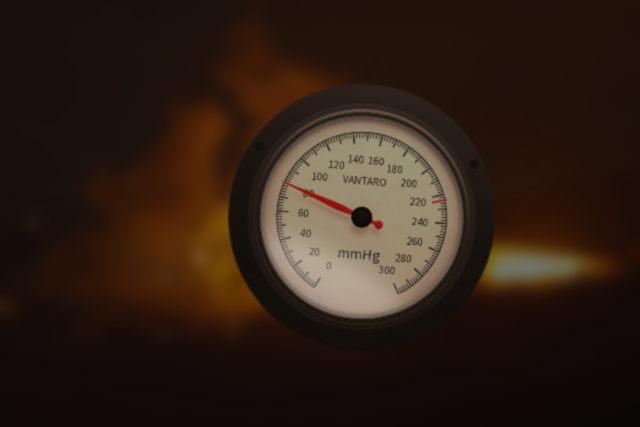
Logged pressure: 80 mmHg
